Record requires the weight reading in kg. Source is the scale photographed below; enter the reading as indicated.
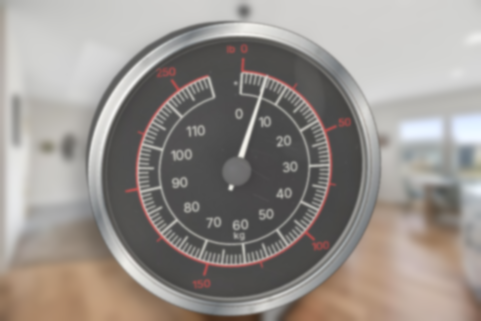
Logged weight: 5 kg
